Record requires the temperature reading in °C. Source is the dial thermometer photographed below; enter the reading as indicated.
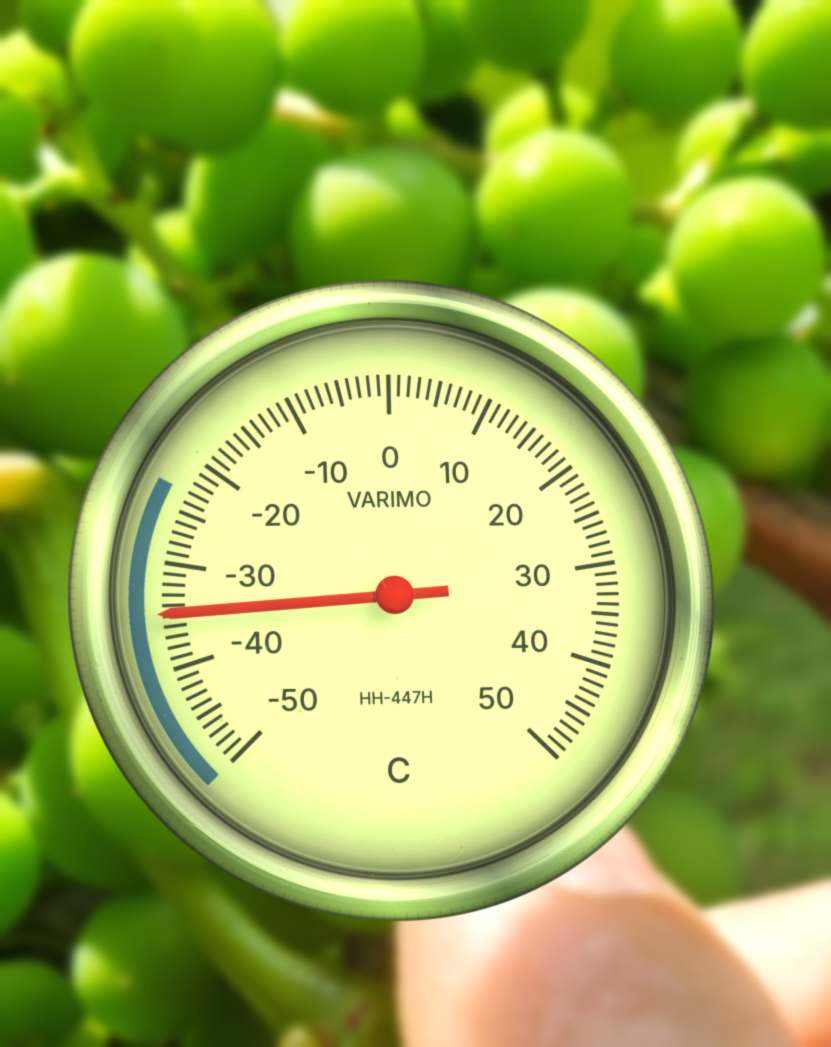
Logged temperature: -35 °C
